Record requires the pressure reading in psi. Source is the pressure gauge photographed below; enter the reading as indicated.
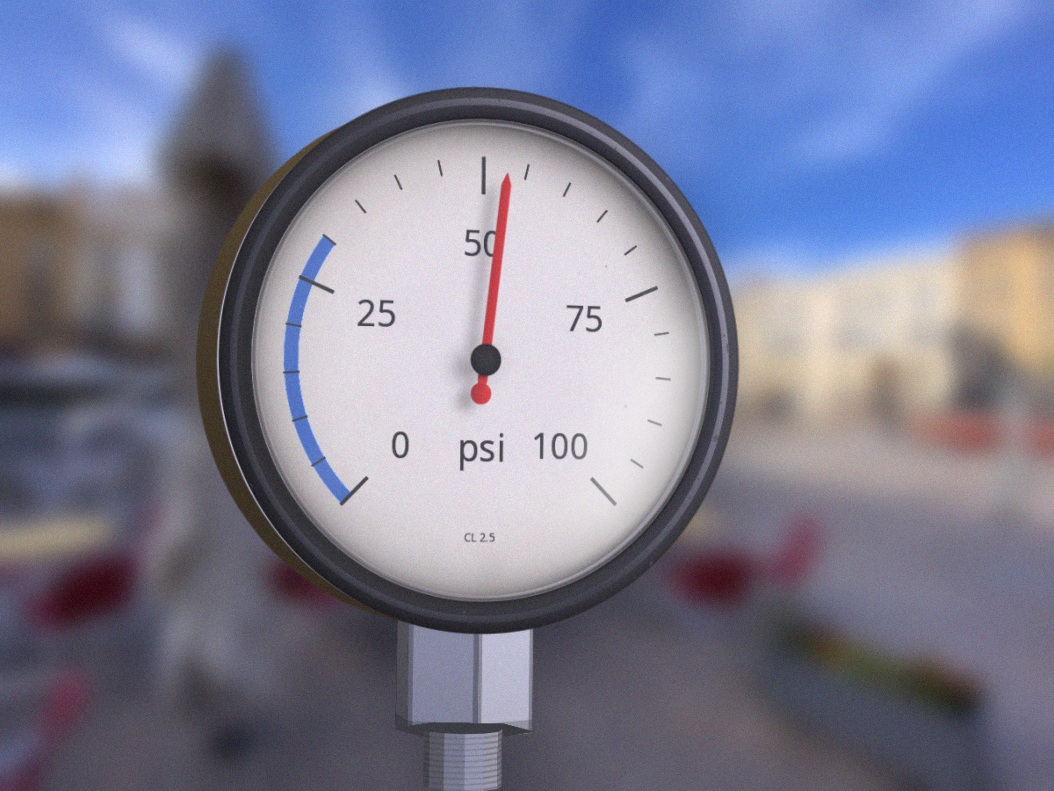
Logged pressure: 52.5 psi
